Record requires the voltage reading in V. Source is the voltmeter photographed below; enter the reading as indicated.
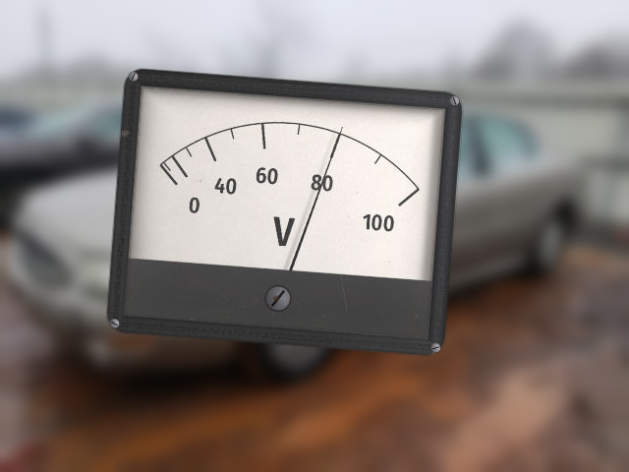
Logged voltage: 80 V
